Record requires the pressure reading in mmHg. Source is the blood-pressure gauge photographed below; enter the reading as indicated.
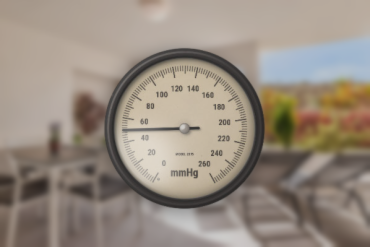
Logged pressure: 50 mmHg
